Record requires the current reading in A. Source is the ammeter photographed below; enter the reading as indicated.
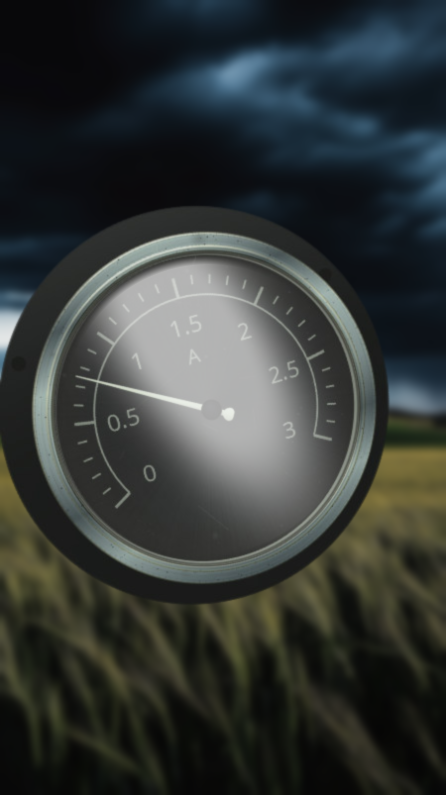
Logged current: 0.75 A
